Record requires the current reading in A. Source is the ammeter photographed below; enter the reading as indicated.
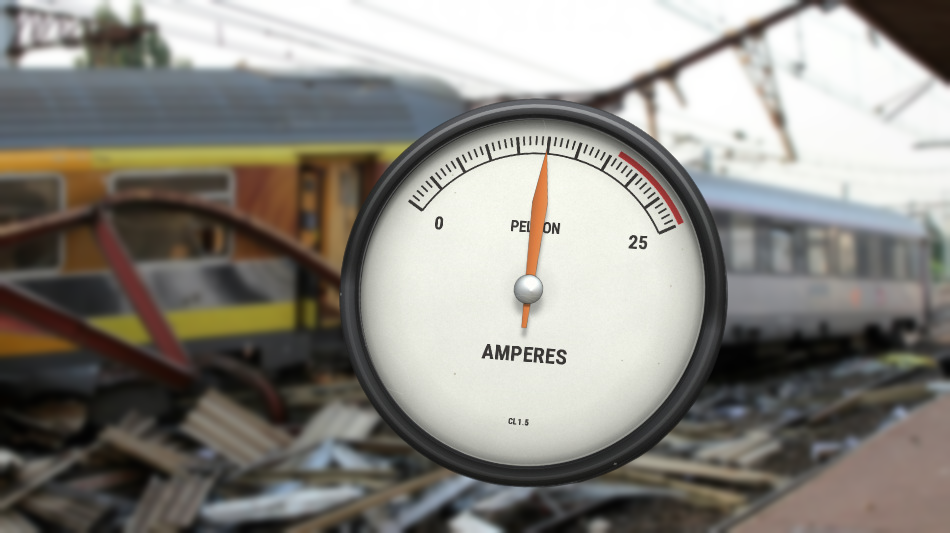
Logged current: 12.5 A
